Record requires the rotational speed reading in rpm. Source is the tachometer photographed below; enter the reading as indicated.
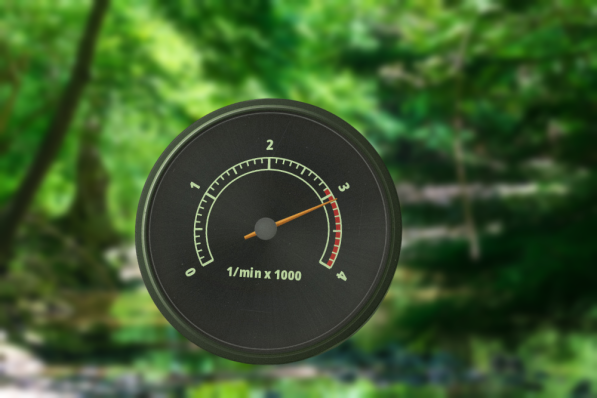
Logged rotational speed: 3100 rpm
